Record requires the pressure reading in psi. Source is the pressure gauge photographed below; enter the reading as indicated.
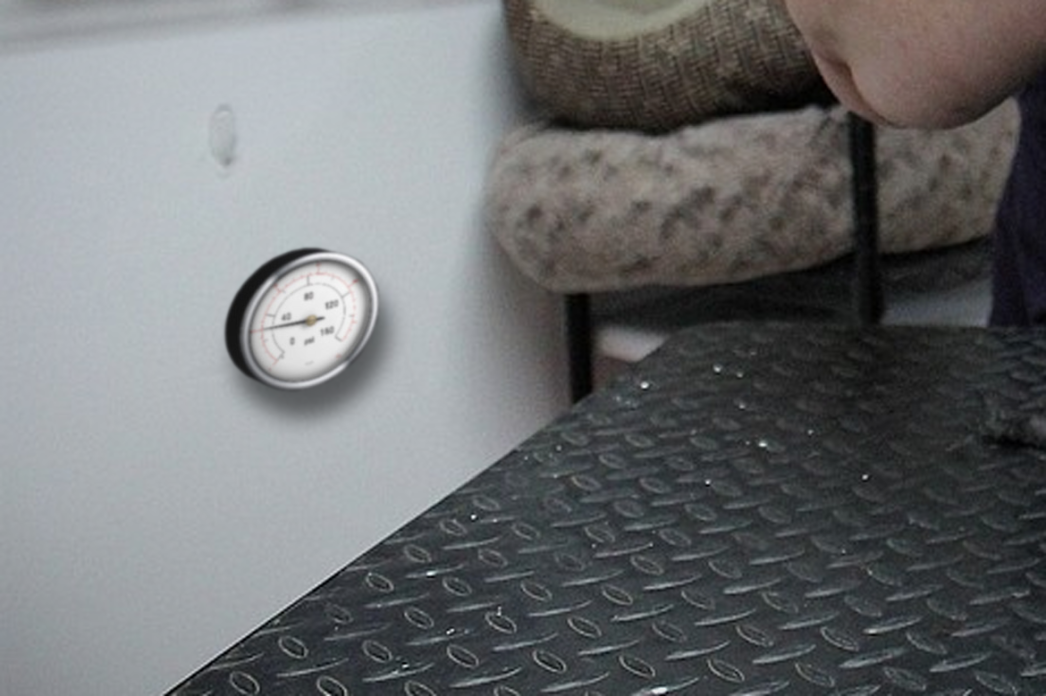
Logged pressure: 30 psi
